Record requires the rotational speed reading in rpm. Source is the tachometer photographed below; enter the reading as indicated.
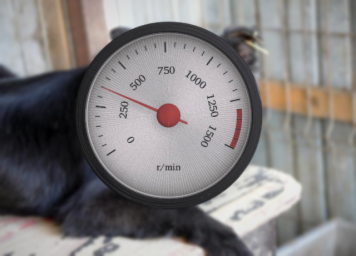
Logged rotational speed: 350 rpm
